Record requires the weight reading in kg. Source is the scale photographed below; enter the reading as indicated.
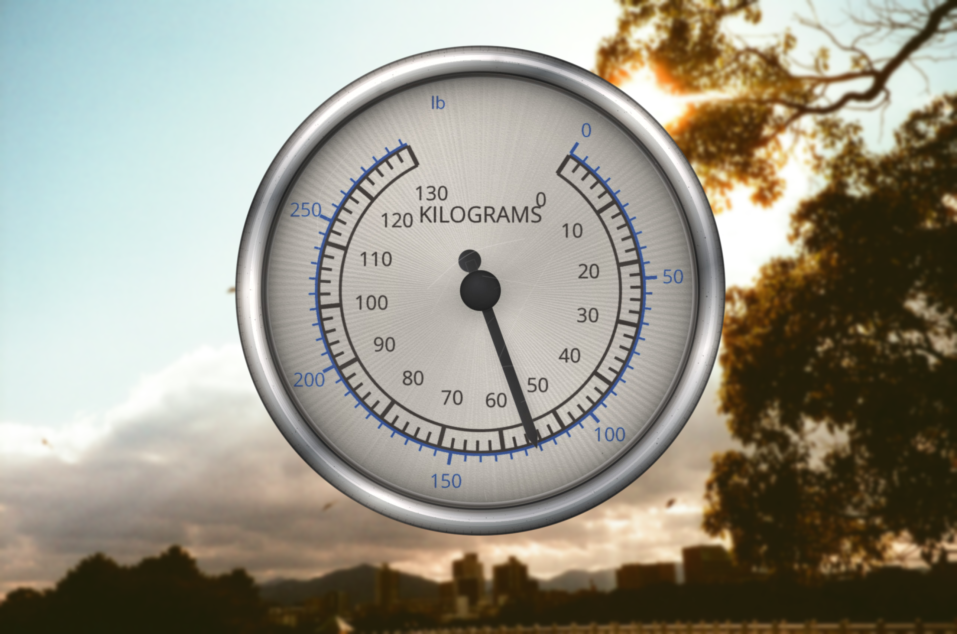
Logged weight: 55 kg
